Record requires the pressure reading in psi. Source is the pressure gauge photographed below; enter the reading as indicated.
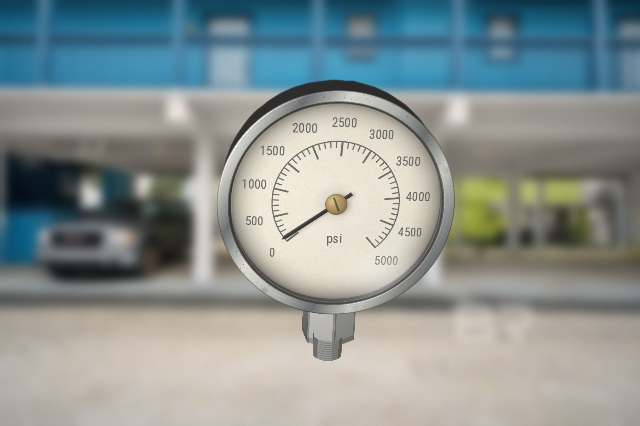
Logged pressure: 100 psi
